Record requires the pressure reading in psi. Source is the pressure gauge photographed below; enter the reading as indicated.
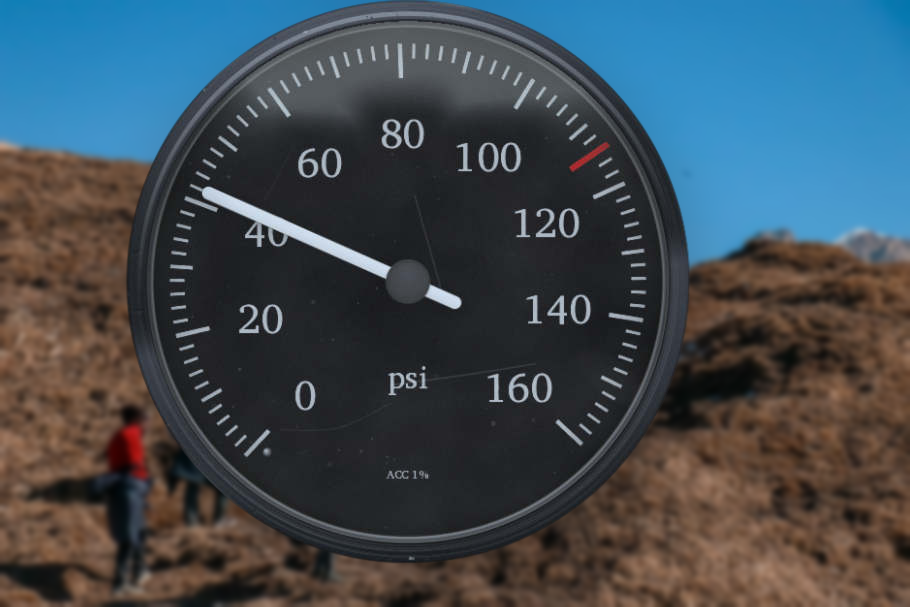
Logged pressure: 42 psi
